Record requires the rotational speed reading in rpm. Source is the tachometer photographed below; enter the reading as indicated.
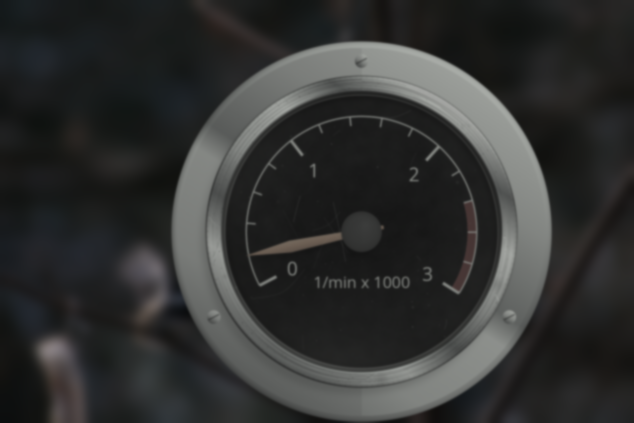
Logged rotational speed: 200 rpm
